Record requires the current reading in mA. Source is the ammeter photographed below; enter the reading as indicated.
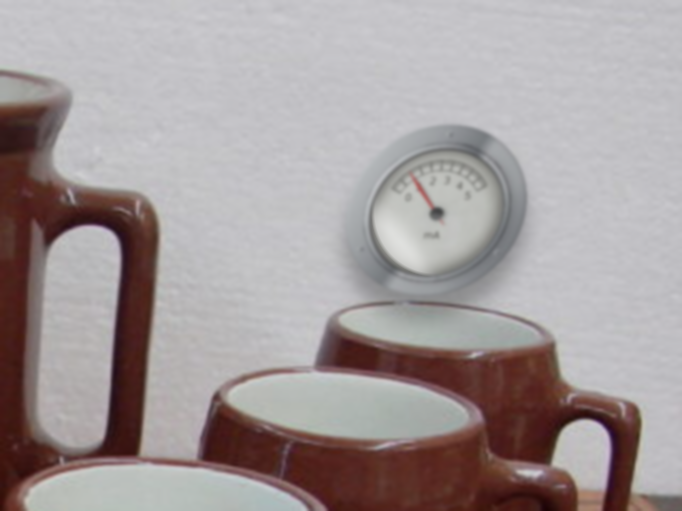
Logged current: 1 mA
